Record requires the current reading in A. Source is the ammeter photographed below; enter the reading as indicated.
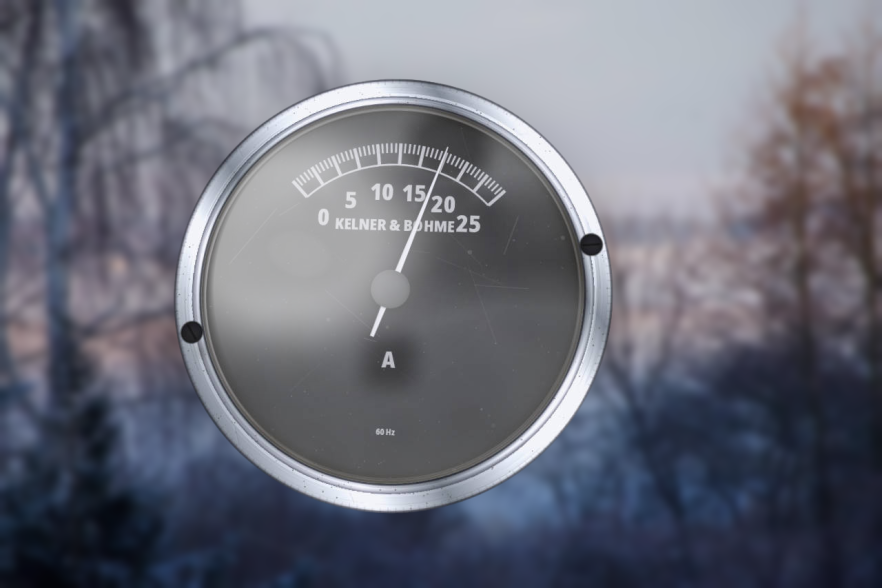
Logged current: 17.5 A
